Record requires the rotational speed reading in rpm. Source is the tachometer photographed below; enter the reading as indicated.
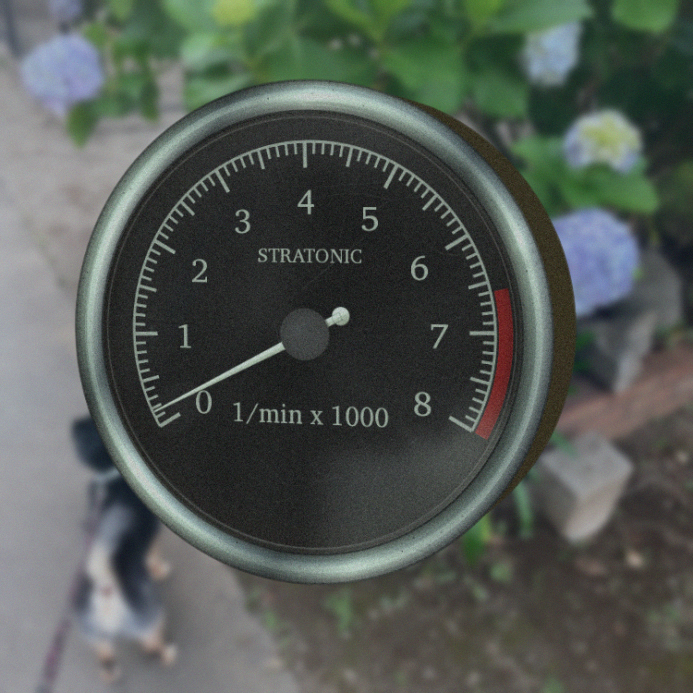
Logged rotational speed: 150 rpm
